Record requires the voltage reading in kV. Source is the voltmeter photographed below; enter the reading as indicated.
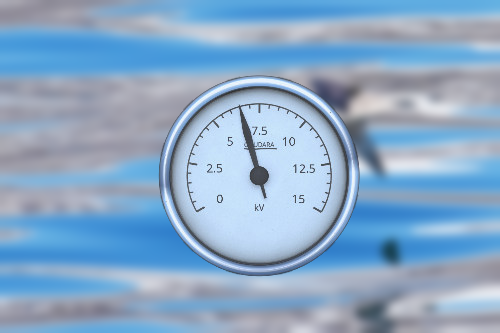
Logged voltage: 6.5 kV
